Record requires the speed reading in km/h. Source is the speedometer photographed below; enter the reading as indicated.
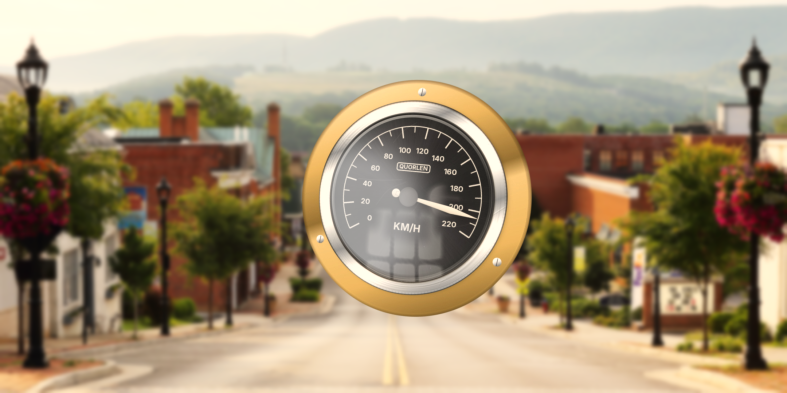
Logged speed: 205 km/h
